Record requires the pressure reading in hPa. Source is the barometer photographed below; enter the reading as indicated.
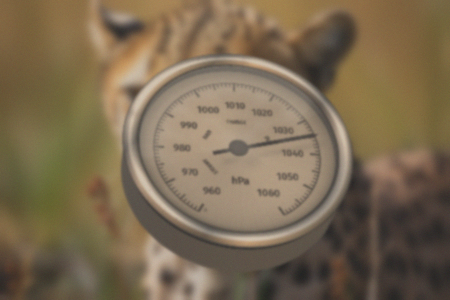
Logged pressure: 1035 hPa
